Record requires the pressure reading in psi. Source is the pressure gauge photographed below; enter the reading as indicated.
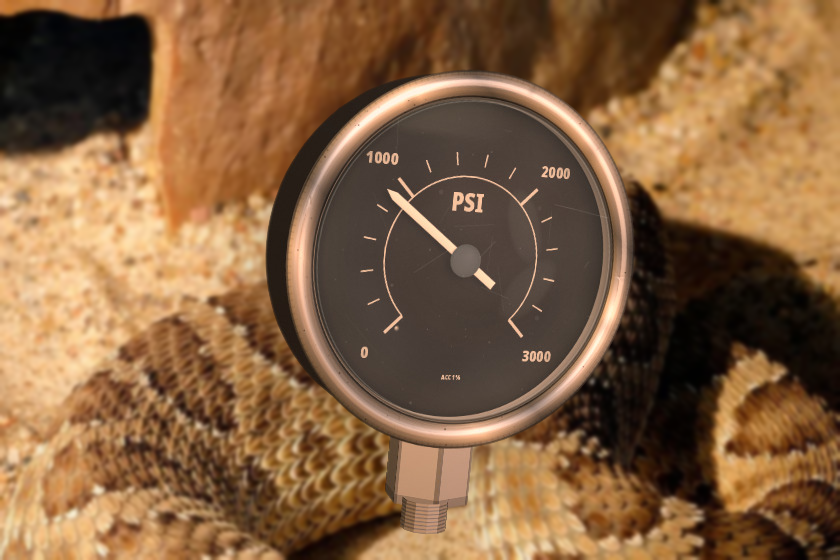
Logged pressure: 900 psi
